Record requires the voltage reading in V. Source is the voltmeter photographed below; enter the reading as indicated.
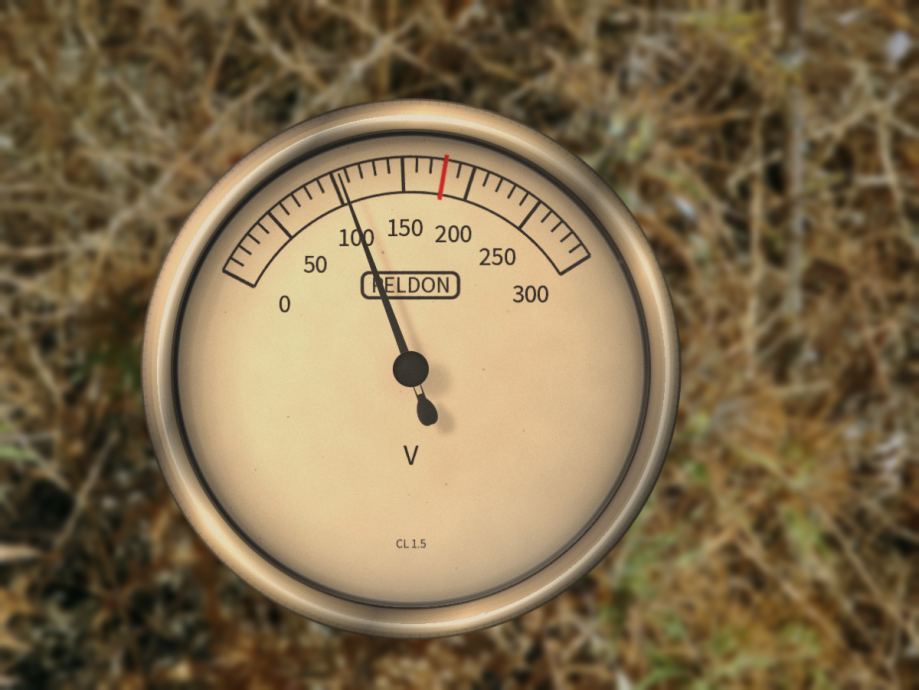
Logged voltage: 105 V
